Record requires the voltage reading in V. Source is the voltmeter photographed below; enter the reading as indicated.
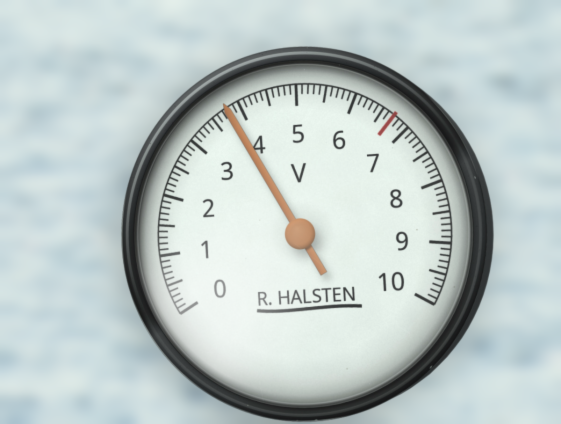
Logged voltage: 3.8 V
